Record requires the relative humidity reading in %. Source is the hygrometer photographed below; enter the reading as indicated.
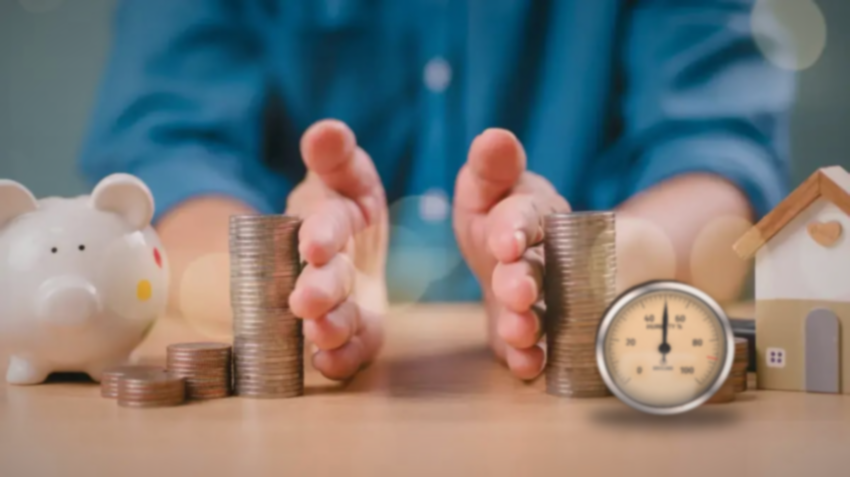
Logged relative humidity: 50 %
